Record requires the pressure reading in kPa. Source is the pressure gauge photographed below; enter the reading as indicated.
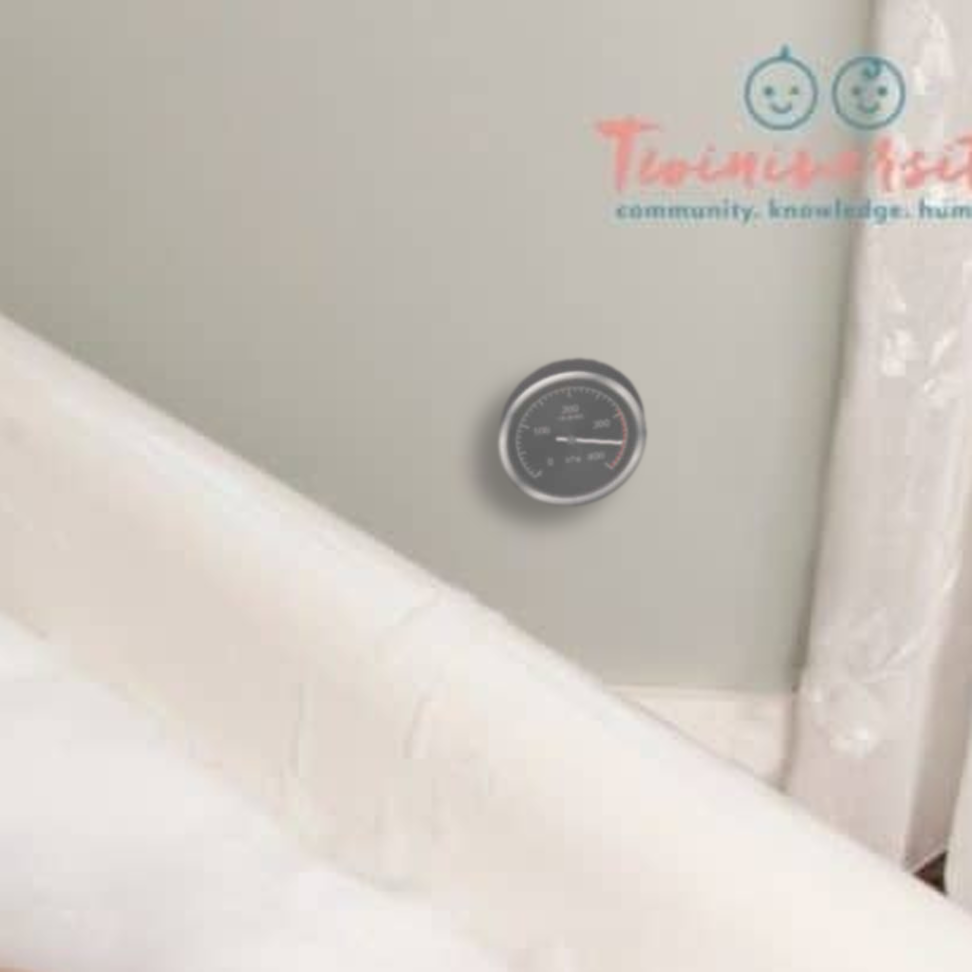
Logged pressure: 350 kPa
